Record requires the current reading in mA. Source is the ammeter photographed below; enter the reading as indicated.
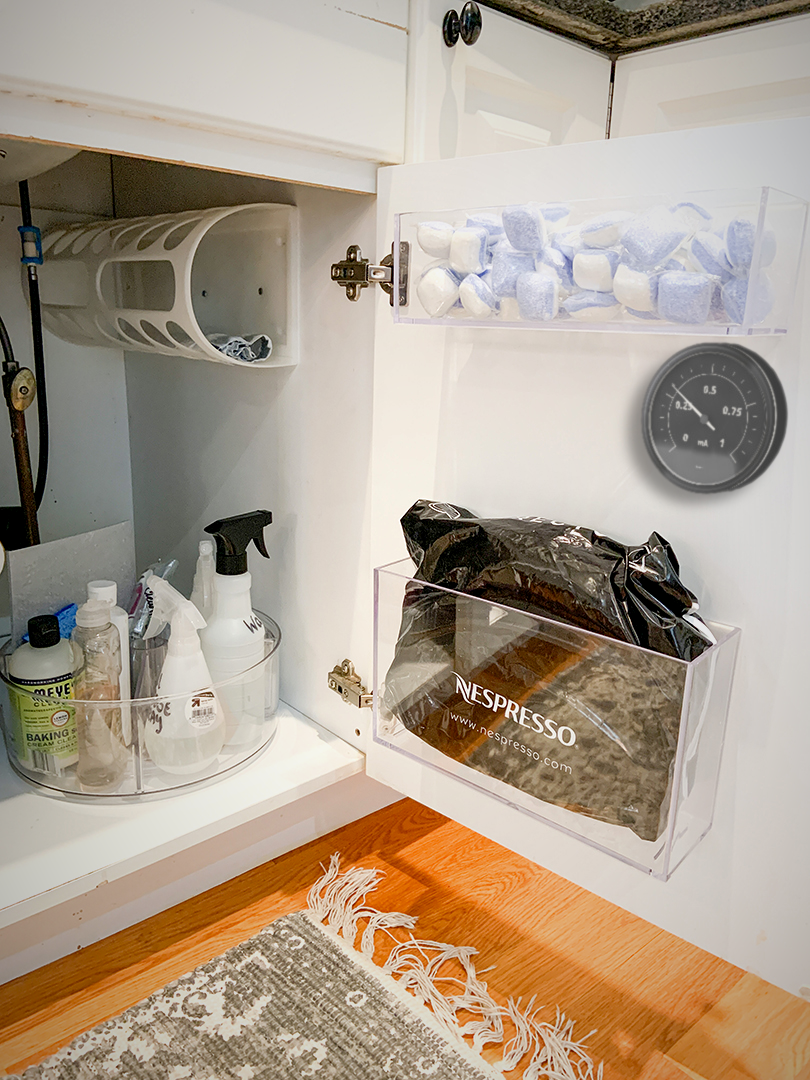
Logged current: 0.3 mA
